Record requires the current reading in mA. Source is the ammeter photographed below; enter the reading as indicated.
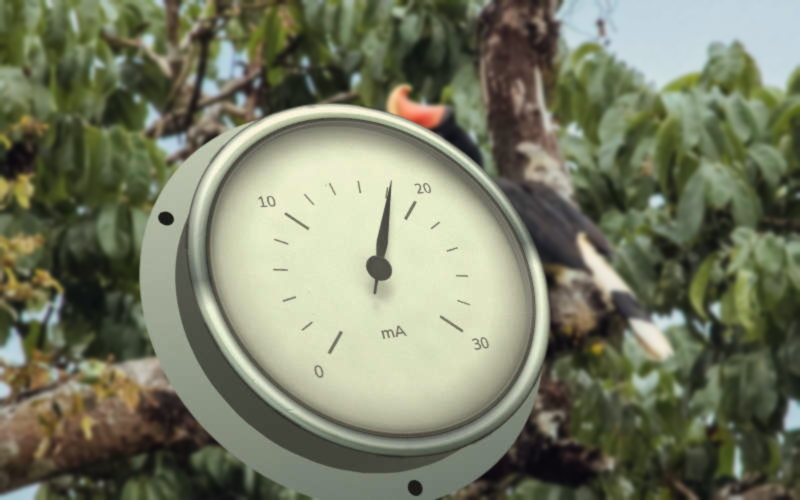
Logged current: 18 mA
